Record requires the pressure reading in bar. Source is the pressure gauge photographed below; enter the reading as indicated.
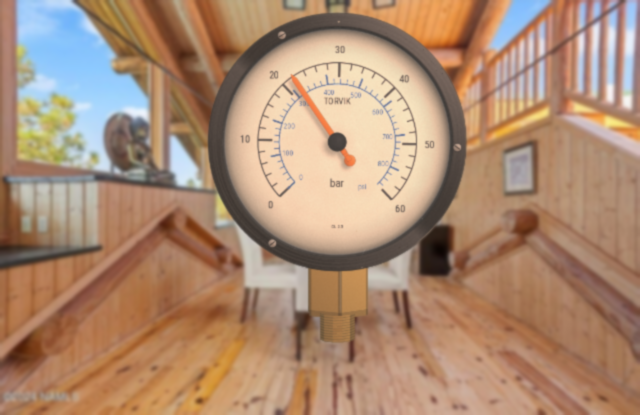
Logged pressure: 22 bar
